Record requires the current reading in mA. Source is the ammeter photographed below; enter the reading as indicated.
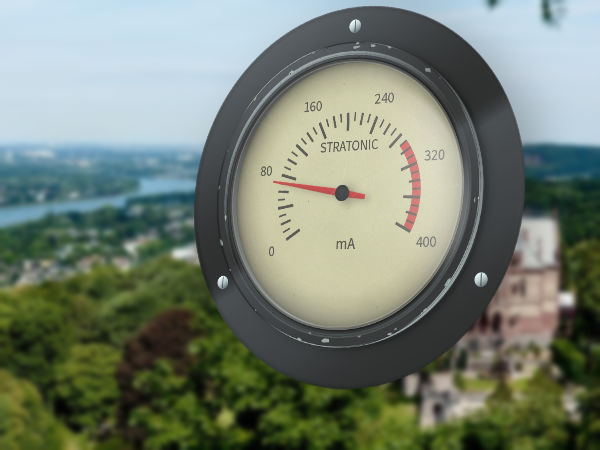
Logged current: 70 mA
